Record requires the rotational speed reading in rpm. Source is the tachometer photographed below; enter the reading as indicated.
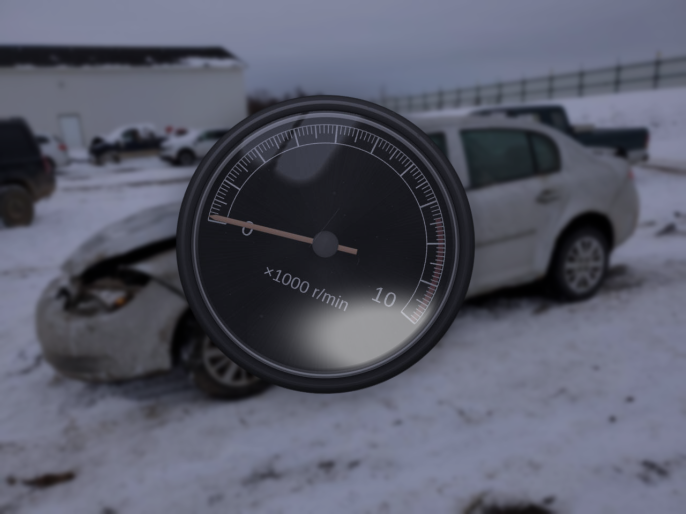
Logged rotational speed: 100 rpm
